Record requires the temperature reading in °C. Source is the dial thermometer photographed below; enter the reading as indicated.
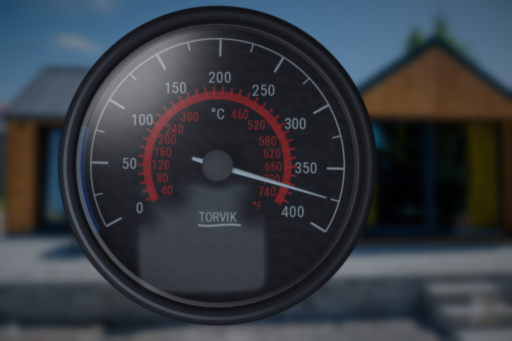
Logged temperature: 375 °C
